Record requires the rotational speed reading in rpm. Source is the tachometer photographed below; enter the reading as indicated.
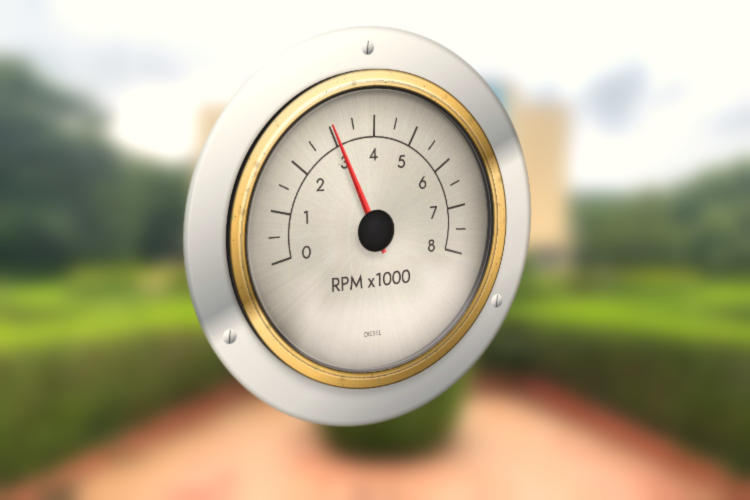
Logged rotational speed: 3000 rpm
